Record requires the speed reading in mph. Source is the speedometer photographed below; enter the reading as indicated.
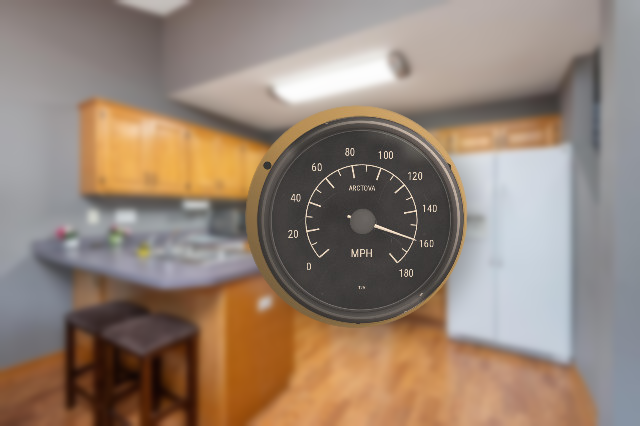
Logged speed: 160 mph
